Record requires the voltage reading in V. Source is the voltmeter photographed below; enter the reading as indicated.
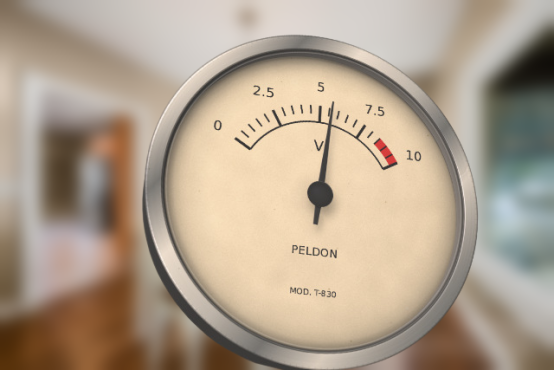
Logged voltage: 5.5 V
